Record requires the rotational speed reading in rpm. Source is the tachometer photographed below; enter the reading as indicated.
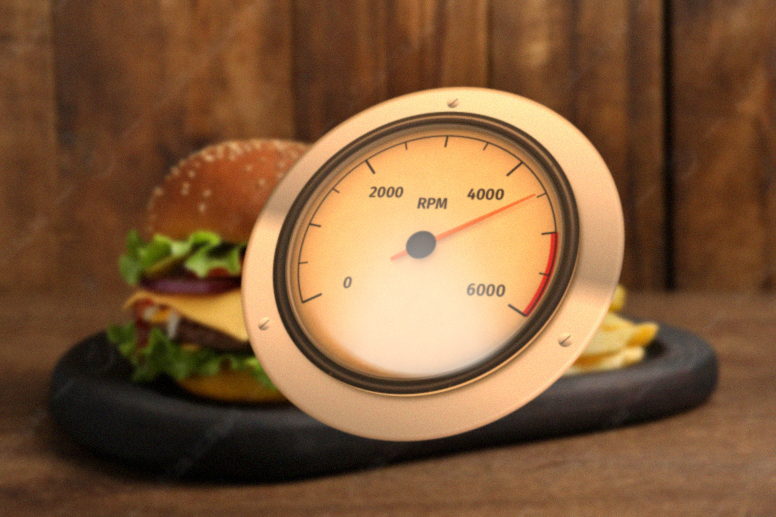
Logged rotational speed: 4500 rpm
